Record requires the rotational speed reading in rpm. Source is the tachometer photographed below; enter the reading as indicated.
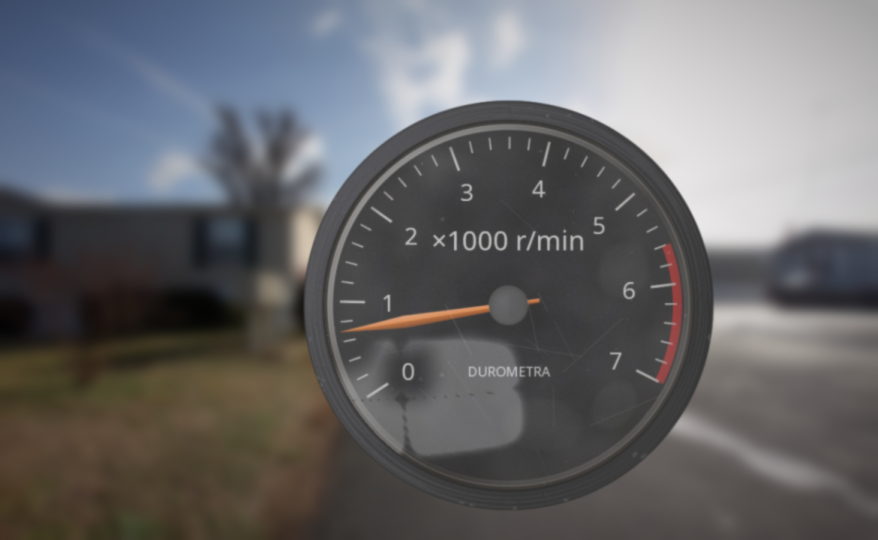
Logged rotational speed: 700 rpm
